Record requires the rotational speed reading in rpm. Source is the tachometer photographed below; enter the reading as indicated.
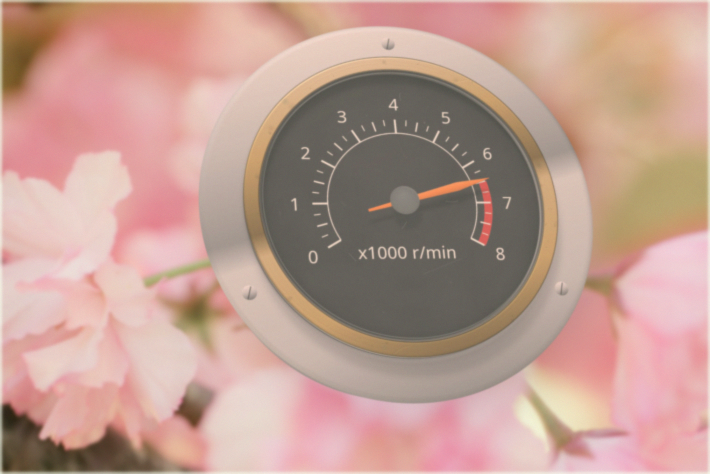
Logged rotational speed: 6500 rpm
